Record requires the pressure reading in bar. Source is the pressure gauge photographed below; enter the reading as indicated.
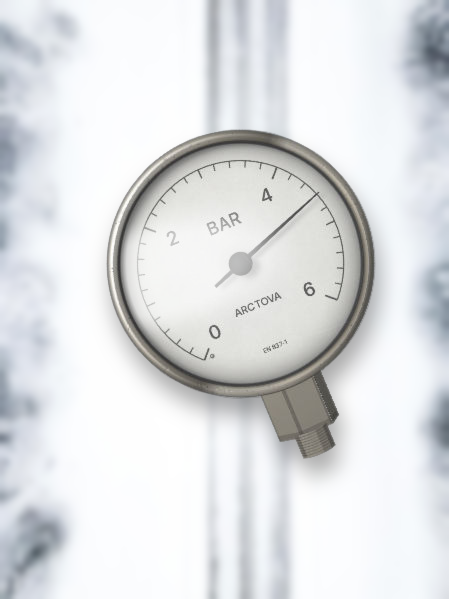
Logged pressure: 4.6 bar
